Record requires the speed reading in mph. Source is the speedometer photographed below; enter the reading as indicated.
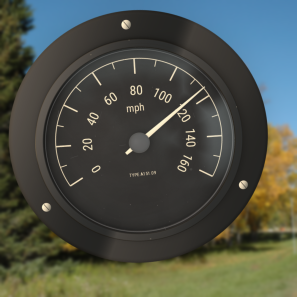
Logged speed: 115 mph
